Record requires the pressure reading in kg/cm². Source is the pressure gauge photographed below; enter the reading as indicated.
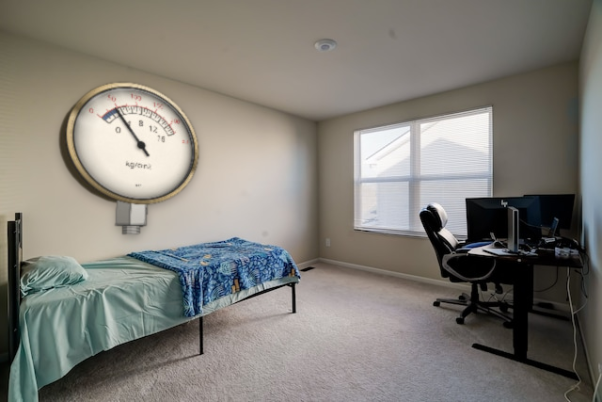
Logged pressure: 3 kg/cm²
